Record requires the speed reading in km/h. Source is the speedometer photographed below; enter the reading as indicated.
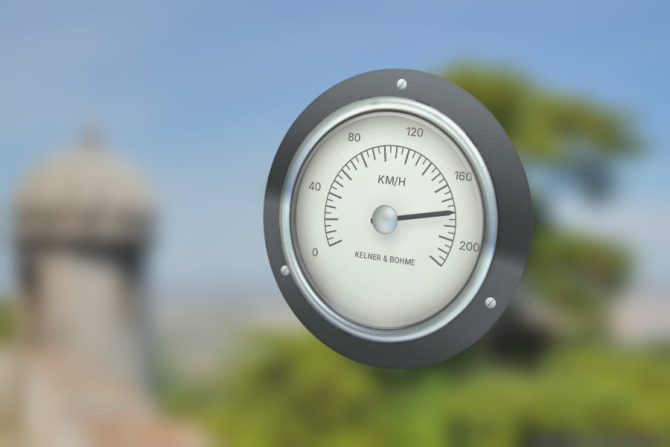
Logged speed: 180 km/h
